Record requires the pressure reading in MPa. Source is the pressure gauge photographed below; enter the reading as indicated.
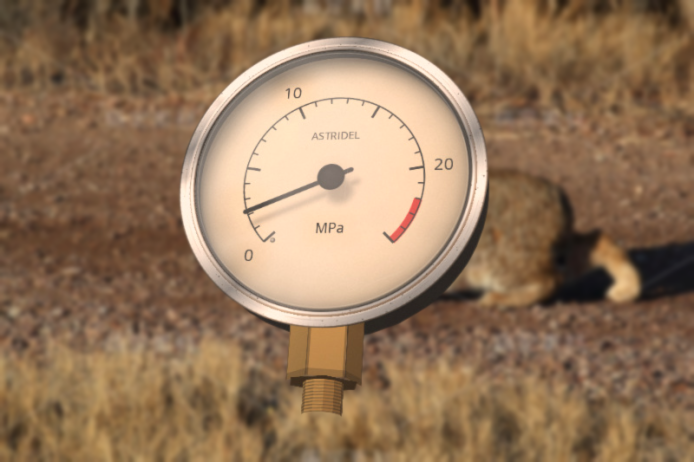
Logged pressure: 2 MPa
